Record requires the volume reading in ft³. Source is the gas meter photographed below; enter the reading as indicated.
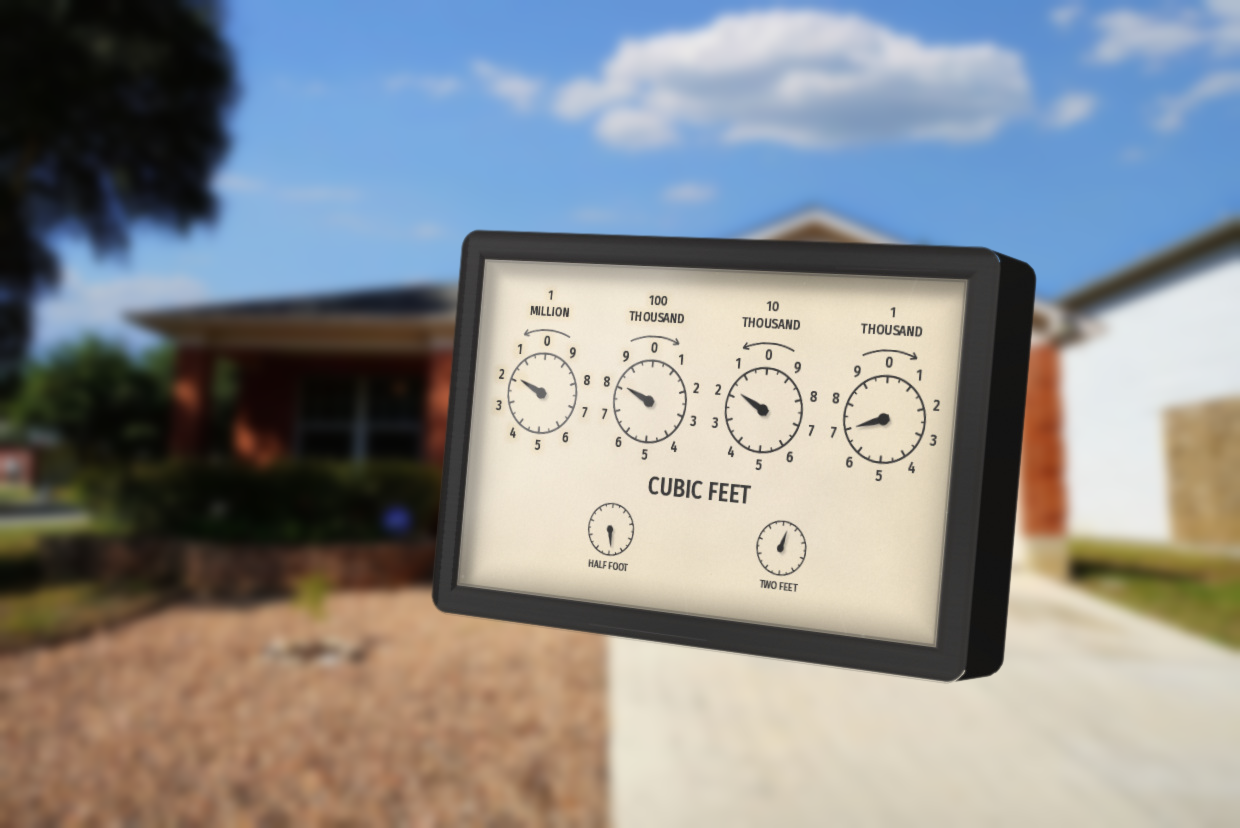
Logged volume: 181700 ft³
